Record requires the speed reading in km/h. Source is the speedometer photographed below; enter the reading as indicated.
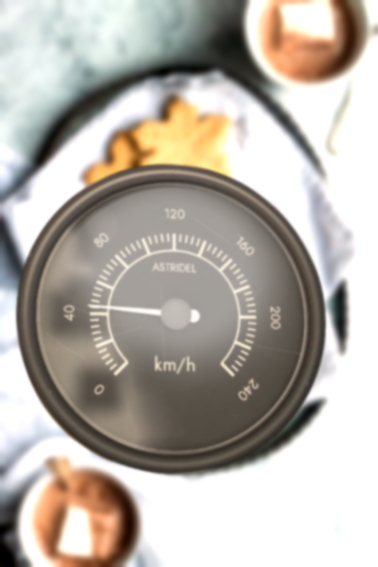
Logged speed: 44 km/h
